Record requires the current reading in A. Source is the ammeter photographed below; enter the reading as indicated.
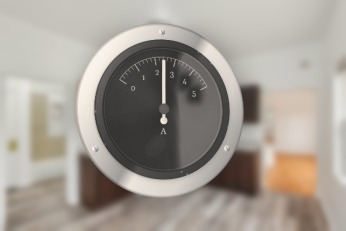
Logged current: 2.4 A
